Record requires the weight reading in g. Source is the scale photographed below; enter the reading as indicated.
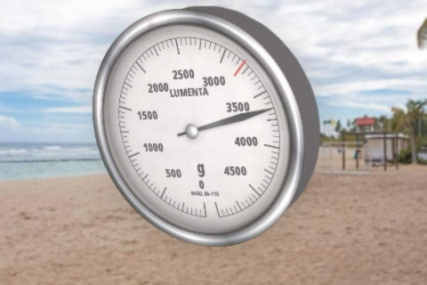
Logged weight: 3650 g
